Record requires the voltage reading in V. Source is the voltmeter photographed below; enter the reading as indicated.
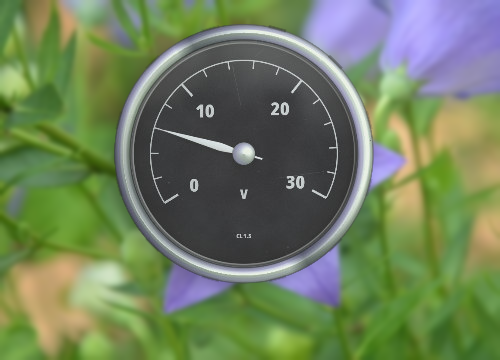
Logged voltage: 6 V
